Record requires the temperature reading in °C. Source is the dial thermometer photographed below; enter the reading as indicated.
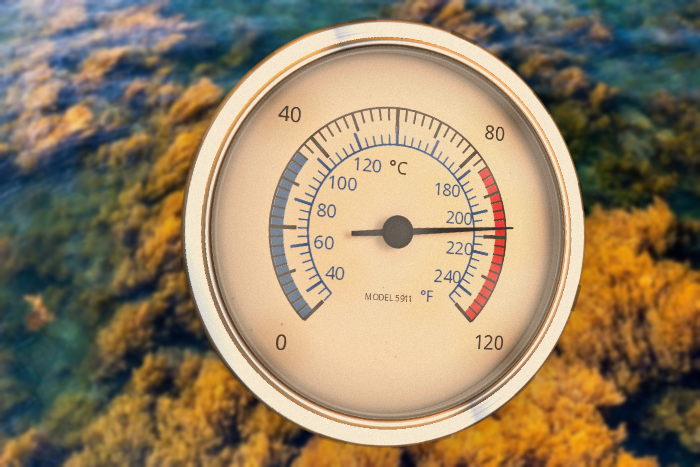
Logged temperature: 98 °C
